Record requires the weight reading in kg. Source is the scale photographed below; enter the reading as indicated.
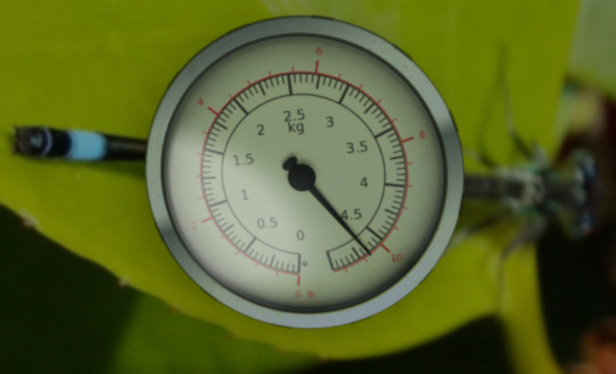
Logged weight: 4.65 kg
